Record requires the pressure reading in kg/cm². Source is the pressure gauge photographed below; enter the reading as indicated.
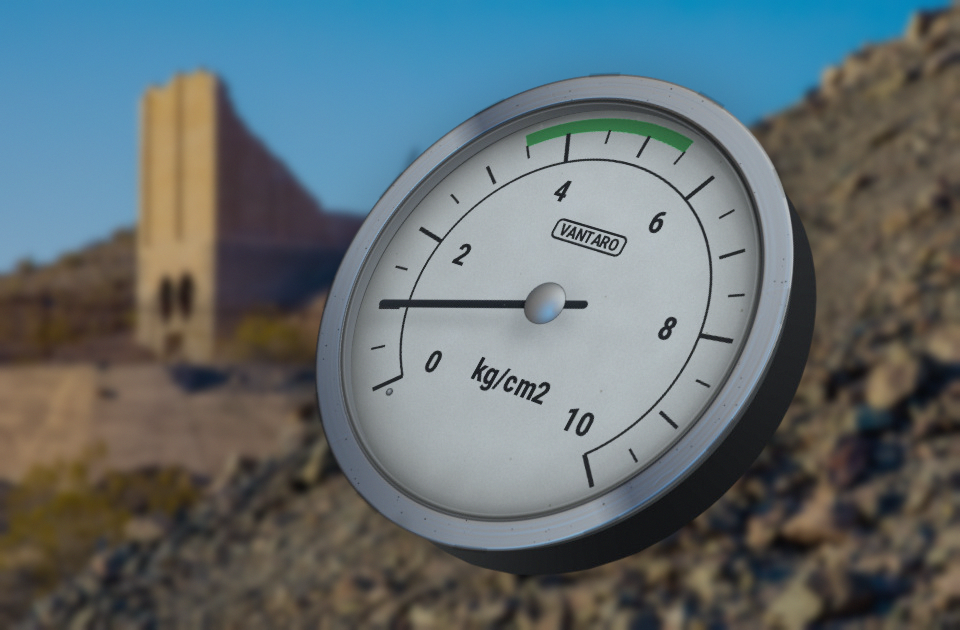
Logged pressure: 1 kg/cm²
